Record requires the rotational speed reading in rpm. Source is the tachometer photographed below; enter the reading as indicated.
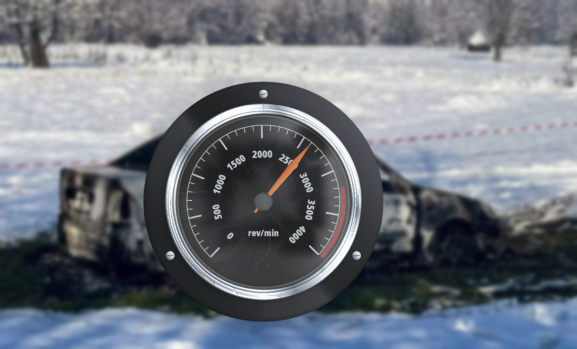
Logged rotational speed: 2600 rpm
